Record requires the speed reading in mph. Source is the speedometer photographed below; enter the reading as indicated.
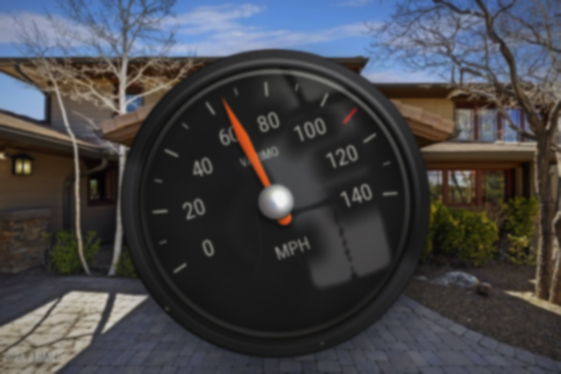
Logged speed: 65 mph
